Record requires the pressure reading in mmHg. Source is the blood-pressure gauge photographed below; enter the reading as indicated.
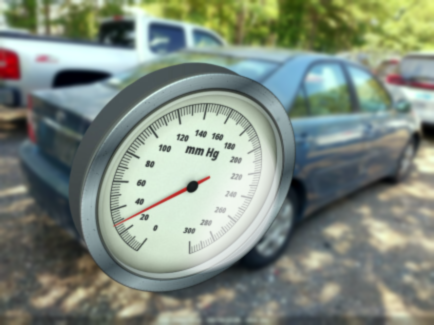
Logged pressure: 30 mmHg
